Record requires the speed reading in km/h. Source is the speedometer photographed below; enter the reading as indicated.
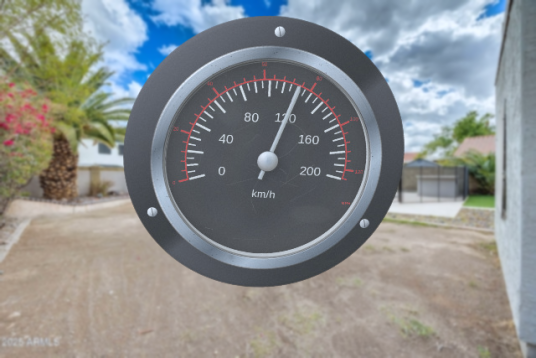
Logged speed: 120 km/h
